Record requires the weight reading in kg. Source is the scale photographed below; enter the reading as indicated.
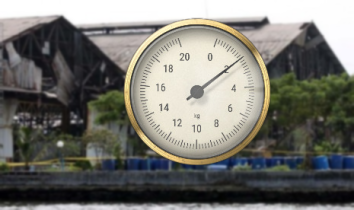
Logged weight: 2 kg
